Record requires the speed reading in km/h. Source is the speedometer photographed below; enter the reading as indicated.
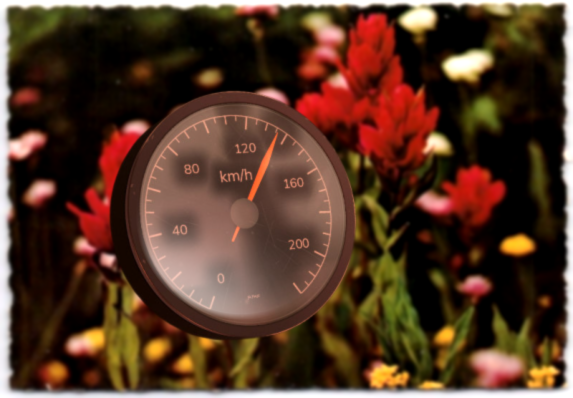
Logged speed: 135 km/h
